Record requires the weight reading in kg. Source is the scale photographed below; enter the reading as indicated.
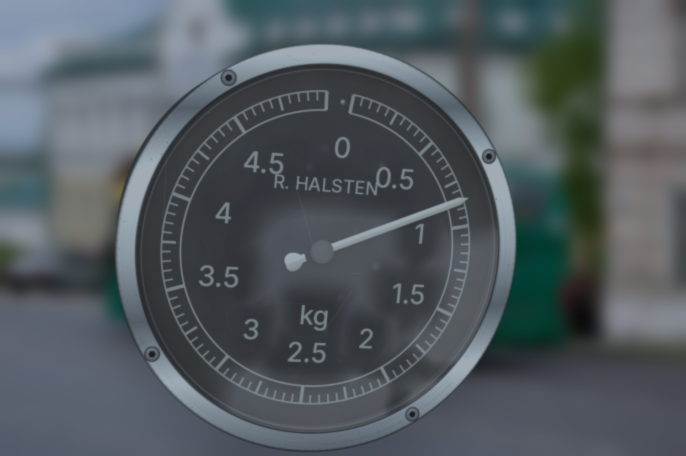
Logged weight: 0.85 kg
